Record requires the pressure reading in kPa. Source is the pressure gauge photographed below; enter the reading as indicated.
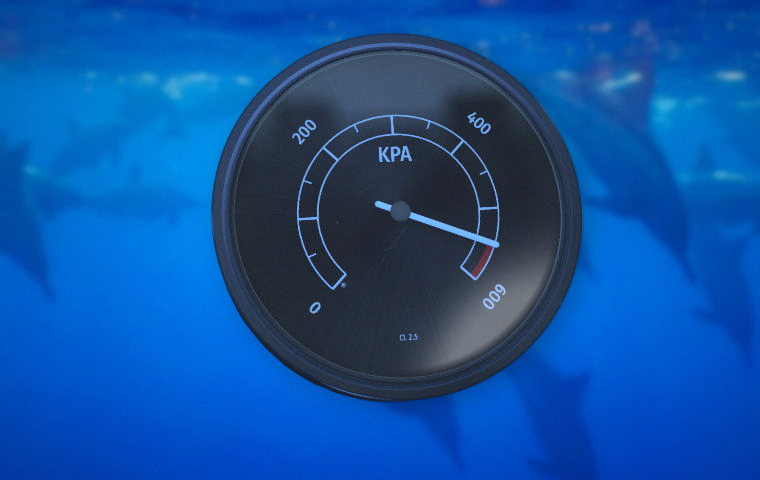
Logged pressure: 550 kPa
